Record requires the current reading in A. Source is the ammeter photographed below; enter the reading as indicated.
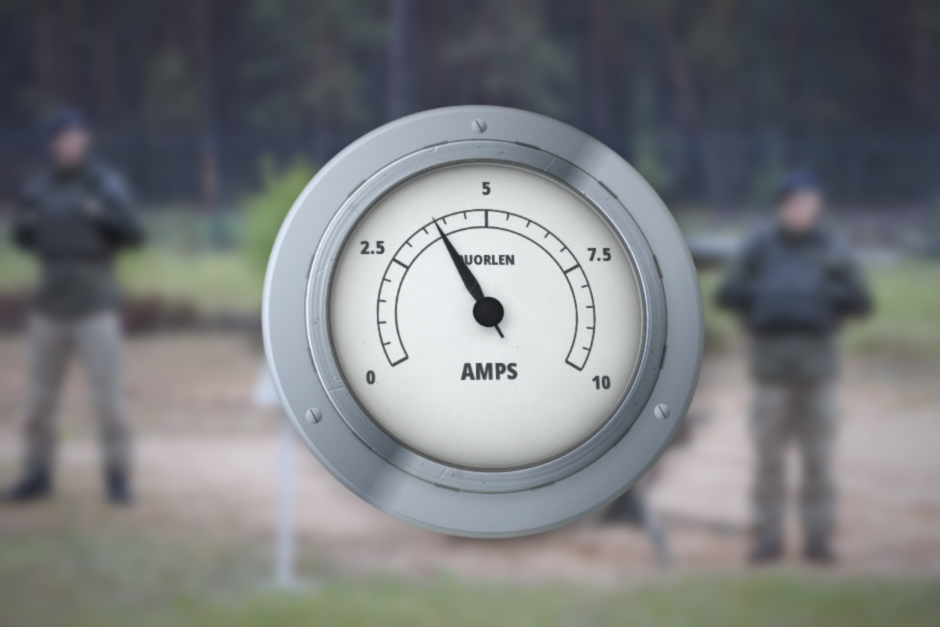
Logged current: 3.75 A
